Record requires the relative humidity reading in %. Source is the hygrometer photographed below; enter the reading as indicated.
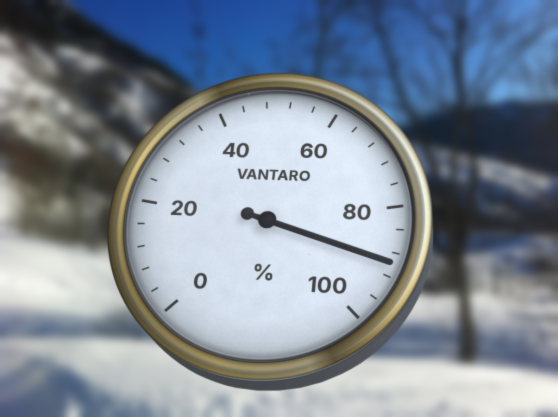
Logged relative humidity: 90 %
